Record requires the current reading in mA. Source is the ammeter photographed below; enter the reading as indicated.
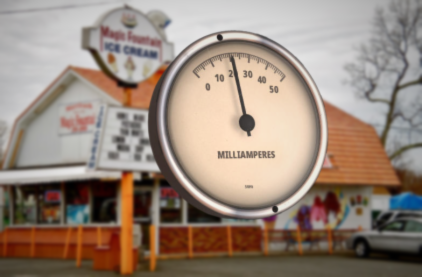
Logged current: 20 mA
